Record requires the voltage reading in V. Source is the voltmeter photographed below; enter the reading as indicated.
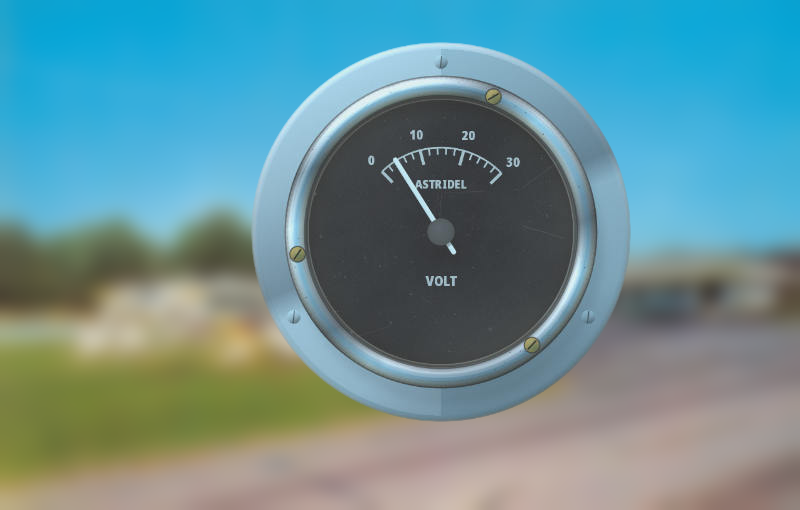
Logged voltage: 4 V
